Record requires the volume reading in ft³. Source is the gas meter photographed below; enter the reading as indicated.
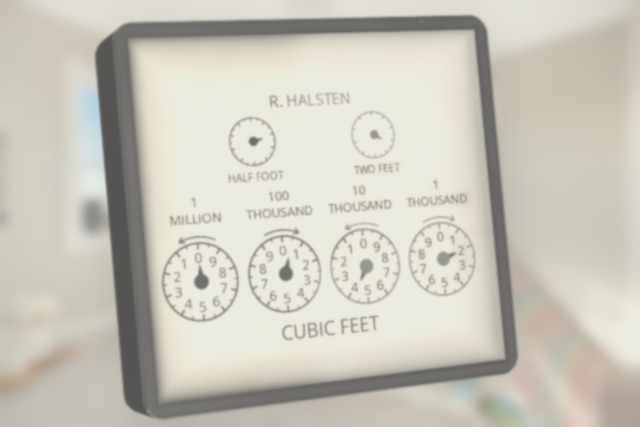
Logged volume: 4200 ft³
